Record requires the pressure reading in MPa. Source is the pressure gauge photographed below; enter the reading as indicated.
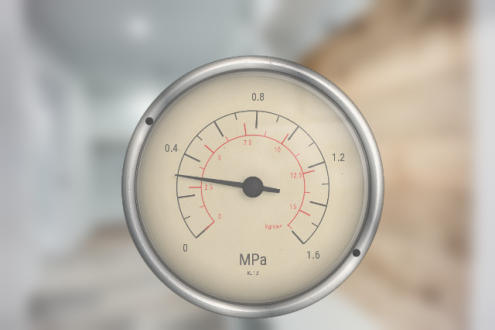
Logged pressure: 0.3 MPa
